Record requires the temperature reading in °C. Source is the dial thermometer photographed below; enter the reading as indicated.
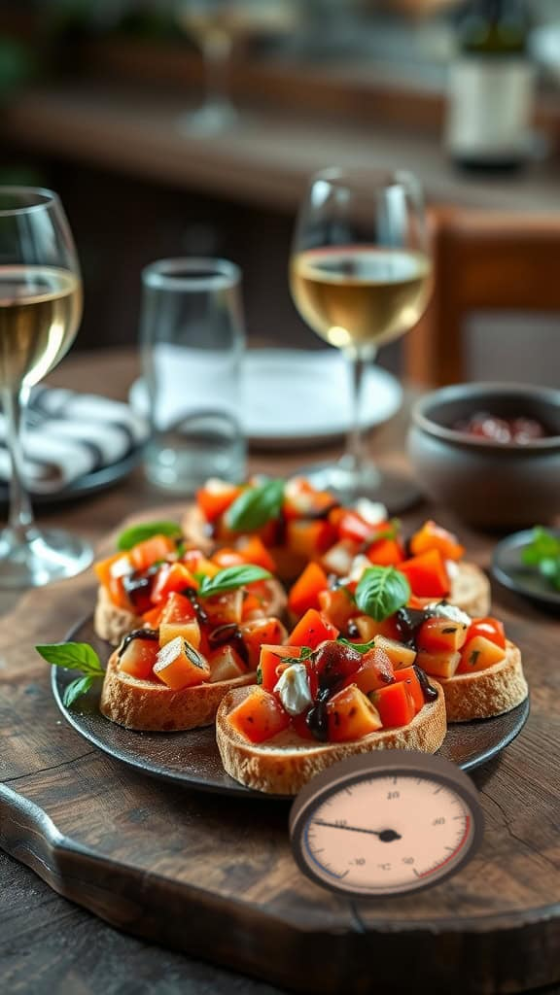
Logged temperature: -10 °C
